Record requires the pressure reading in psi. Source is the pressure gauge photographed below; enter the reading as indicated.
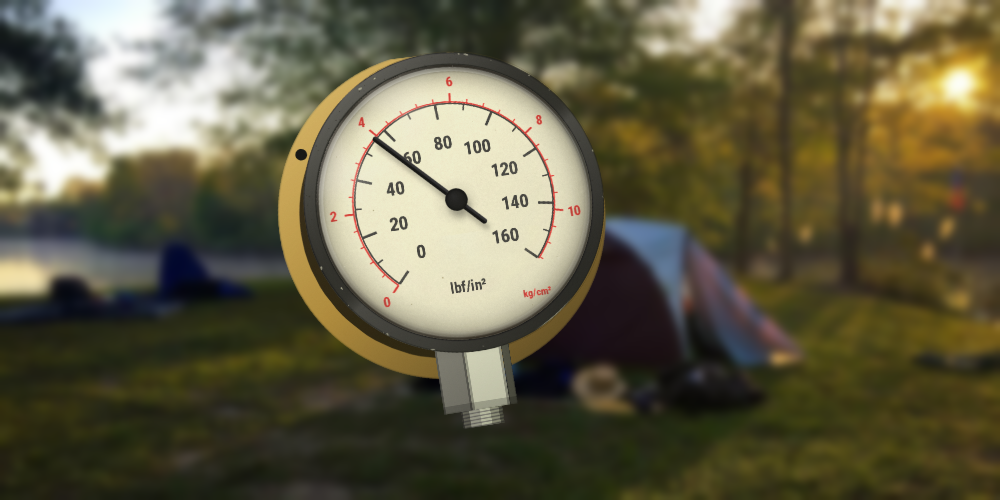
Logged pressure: 55 psi
